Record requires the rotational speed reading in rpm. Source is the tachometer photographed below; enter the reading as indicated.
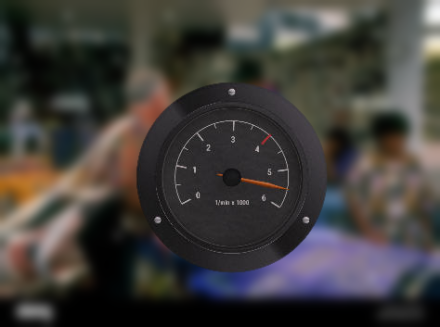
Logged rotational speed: 5500 rpm
